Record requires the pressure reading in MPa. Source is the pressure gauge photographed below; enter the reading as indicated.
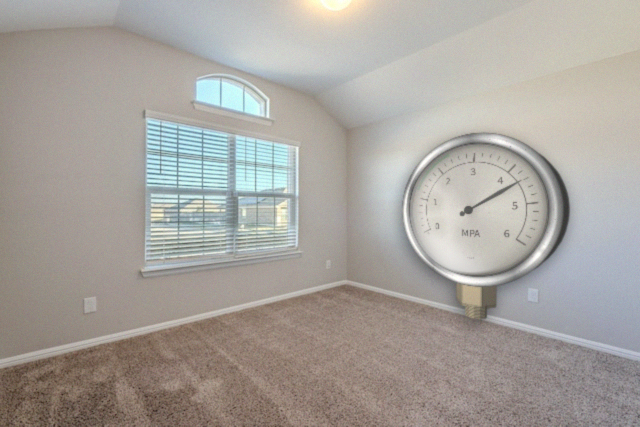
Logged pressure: 4.4 MPa
